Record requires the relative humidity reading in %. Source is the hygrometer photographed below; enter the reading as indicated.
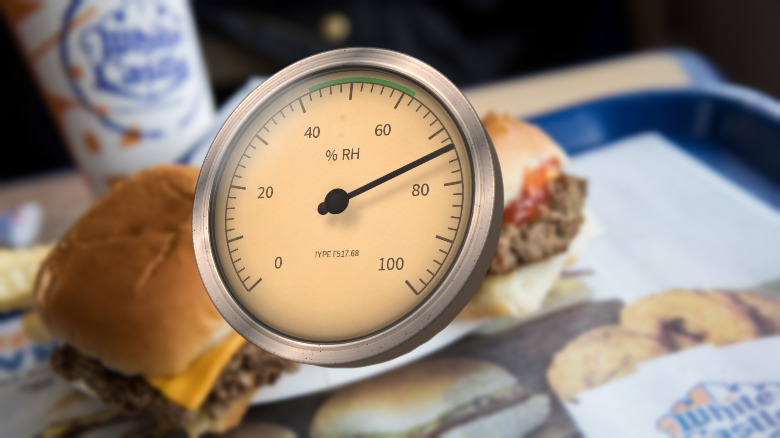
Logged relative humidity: 74 %
